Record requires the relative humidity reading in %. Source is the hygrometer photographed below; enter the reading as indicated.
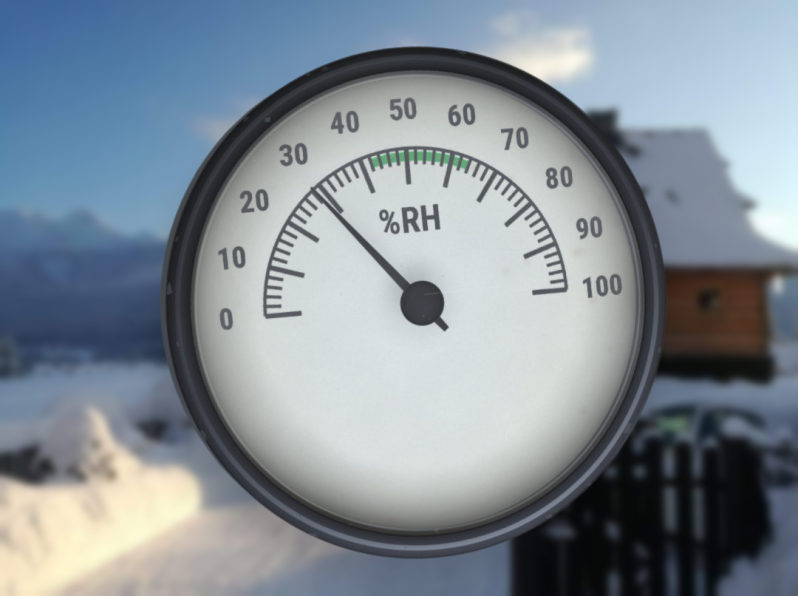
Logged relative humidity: 28 %
